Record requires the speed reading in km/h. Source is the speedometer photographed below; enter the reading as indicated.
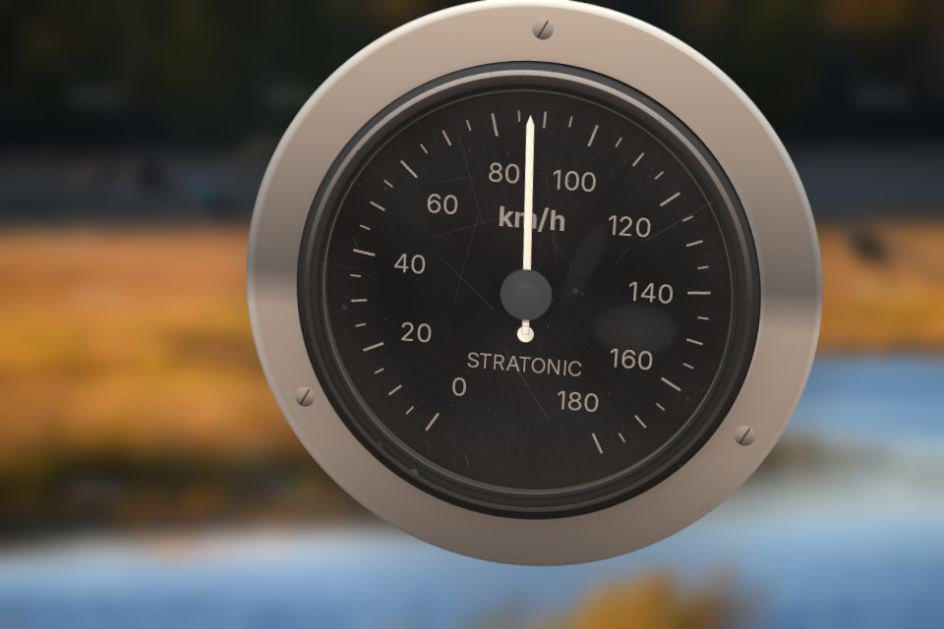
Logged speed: 87.5 km/h
